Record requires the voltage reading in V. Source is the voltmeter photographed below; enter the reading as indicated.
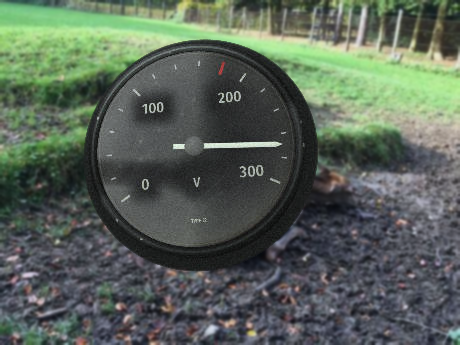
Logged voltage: 270 V
